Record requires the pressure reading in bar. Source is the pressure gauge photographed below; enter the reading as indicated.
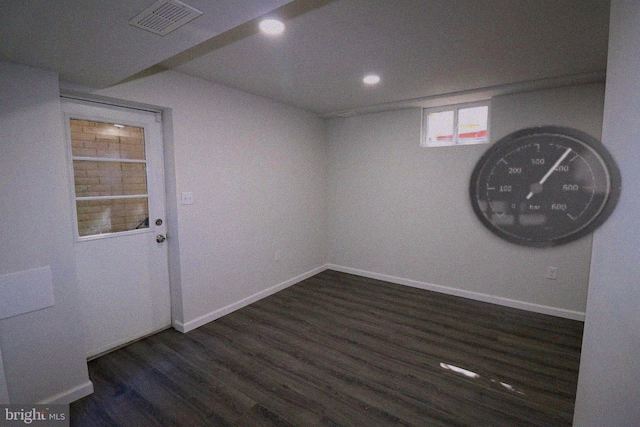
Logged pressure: 375 bar
